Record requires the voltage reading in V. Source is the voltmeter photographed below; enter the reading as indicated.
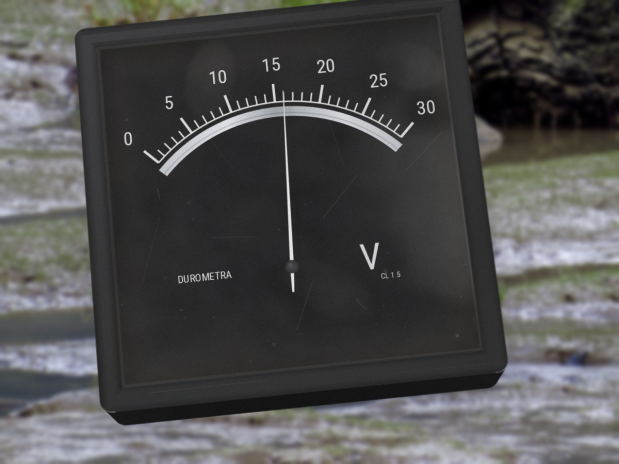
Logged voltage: 16 V
